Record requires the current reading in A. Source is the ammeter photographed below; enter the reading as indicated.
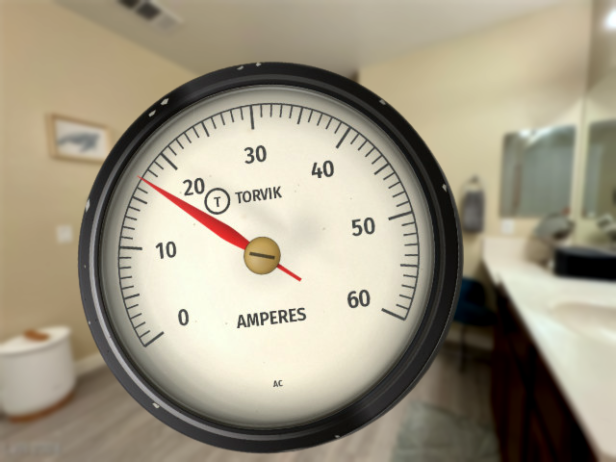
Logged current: 17 A
